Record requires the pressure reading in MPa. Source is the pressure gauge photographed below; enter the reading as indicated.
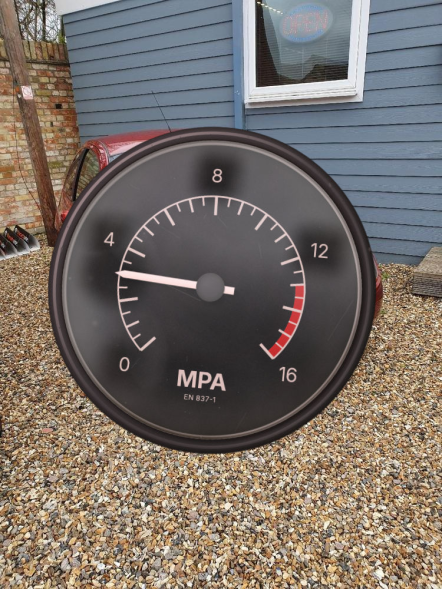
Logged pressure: 3 MPa
